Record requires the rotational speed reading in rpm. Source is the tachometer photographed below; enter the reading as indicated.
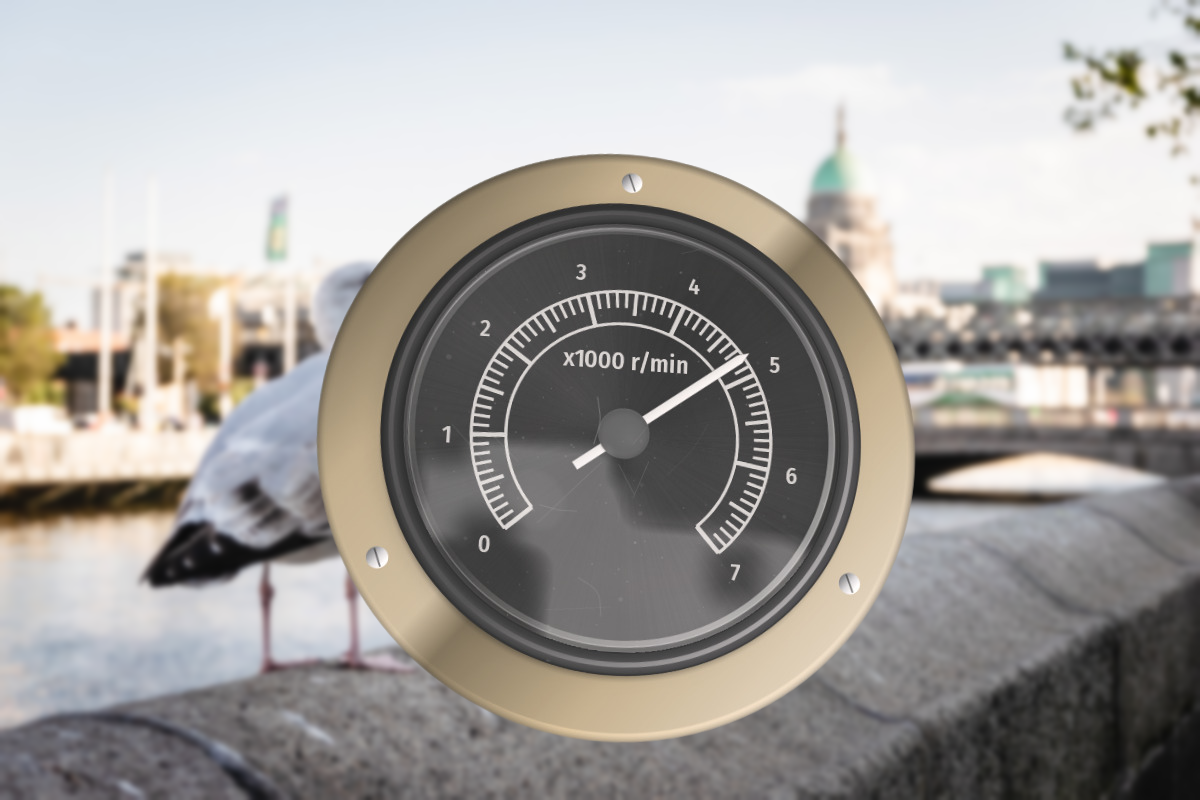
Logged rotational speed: 4800 rpm
